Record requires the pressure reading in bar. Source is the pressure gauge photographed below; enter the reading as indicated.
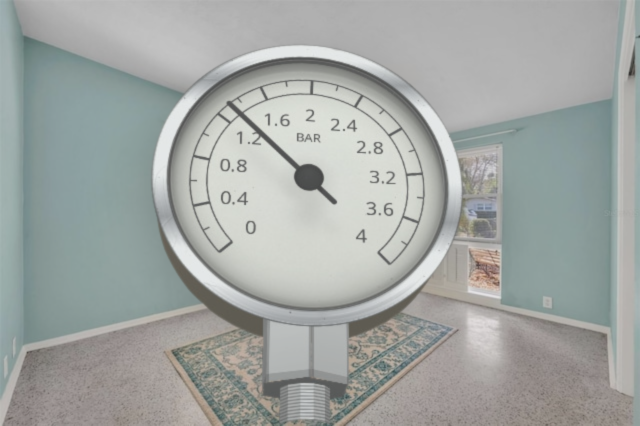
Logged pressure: 1.3 bar
